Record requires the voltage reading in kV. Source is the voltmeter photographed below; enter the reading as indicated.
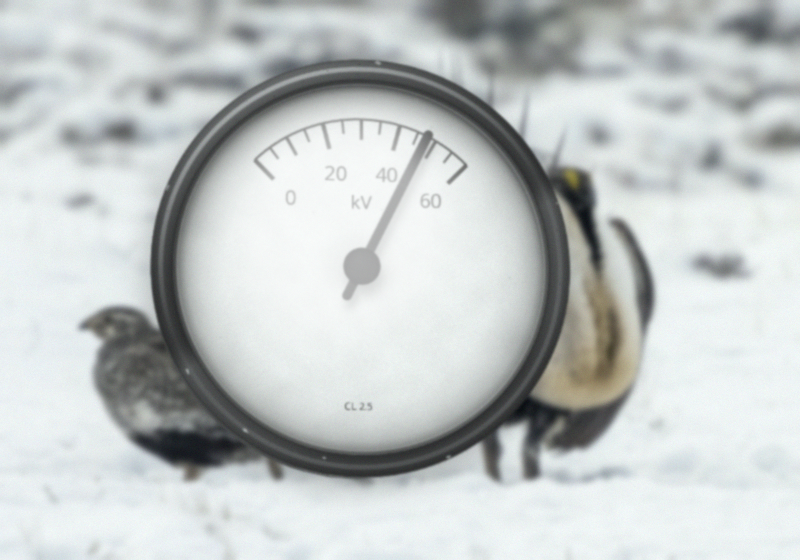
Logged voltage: 47.5 kV
